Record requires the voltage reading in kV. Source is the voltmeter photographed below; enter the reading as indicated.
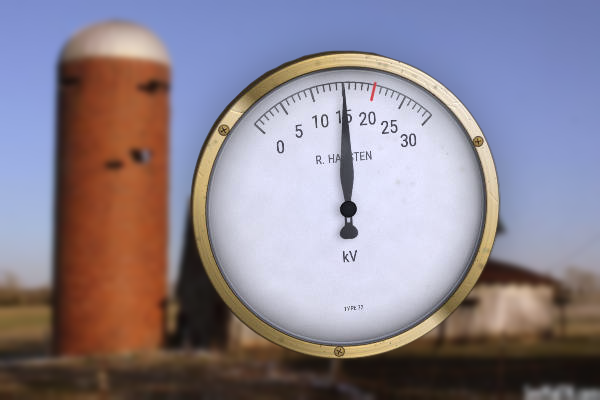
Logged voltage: 15 kV
